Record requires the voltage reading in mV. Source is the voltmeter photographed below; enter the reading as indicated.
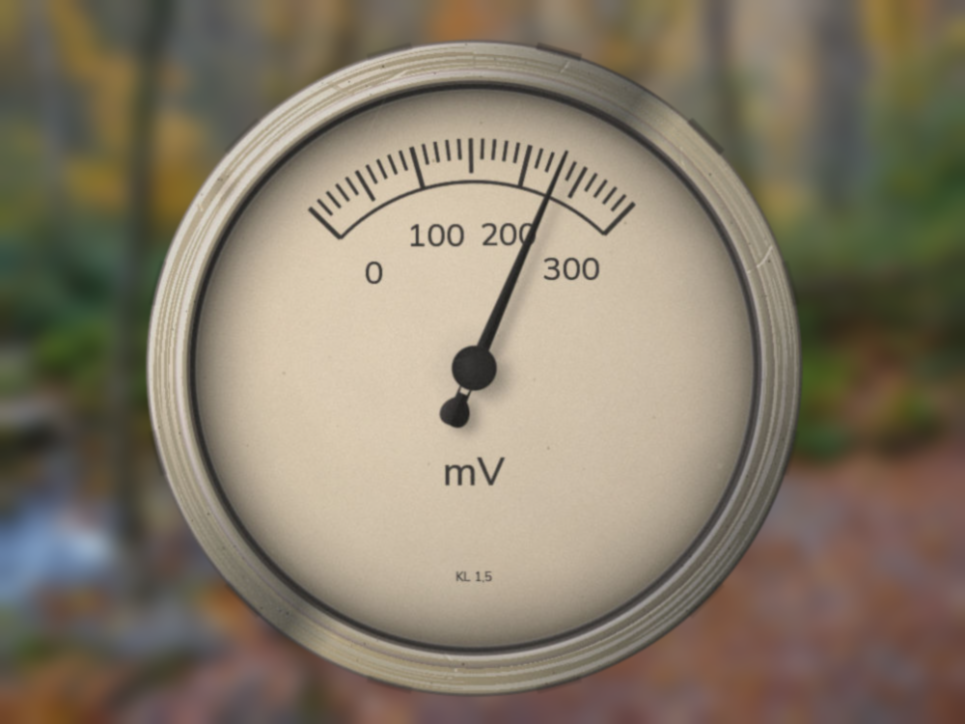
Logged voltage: 230 mV
